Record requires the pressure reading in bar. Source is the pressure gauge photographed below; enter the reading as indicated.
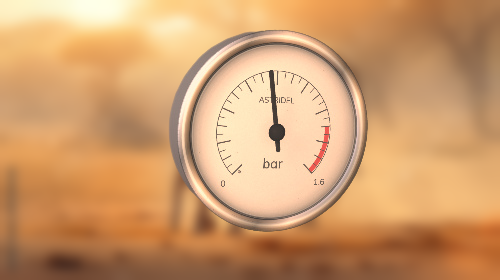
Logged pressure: 0.75 bar
